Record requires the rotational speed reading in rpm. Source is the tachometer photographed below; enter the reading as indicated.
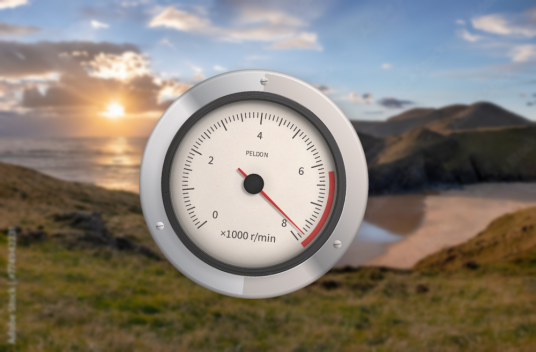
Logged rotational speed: 7800 rpm
